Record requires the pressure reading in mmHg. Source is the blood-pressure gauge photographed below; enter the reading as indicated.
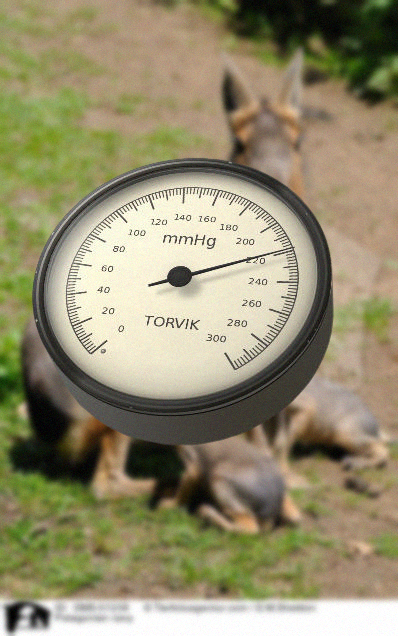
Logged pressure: 220 mmHg
